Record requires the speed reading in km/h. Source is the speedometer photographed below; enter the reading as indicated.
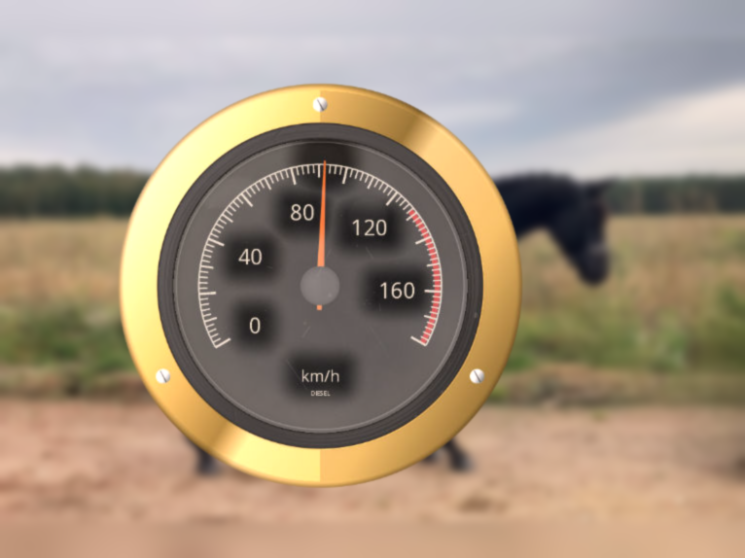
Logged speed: 92 km/h
